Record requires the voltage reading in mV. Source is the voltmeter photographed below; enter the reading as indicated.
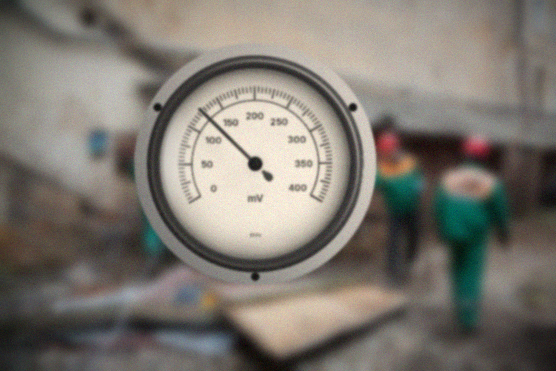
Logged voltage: 125 mV
